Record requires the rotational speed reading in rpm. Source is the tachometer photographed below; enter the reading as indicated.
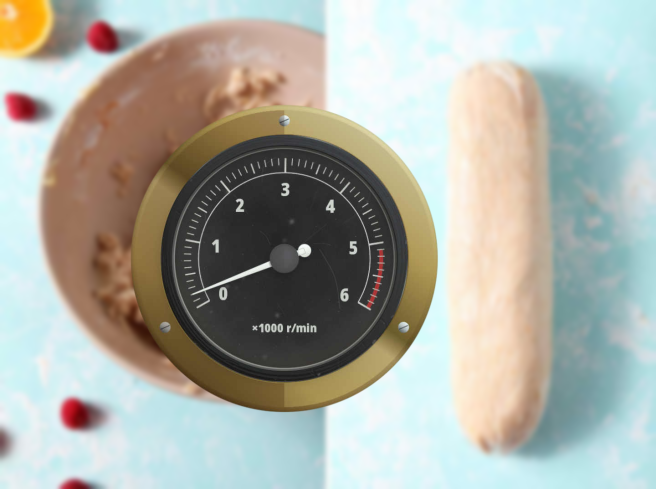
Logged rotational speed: 200 rpm
